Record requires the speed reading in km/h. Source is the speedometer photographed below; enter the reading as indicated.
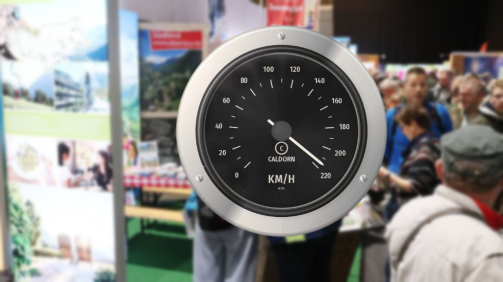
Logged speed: 215 km/h
